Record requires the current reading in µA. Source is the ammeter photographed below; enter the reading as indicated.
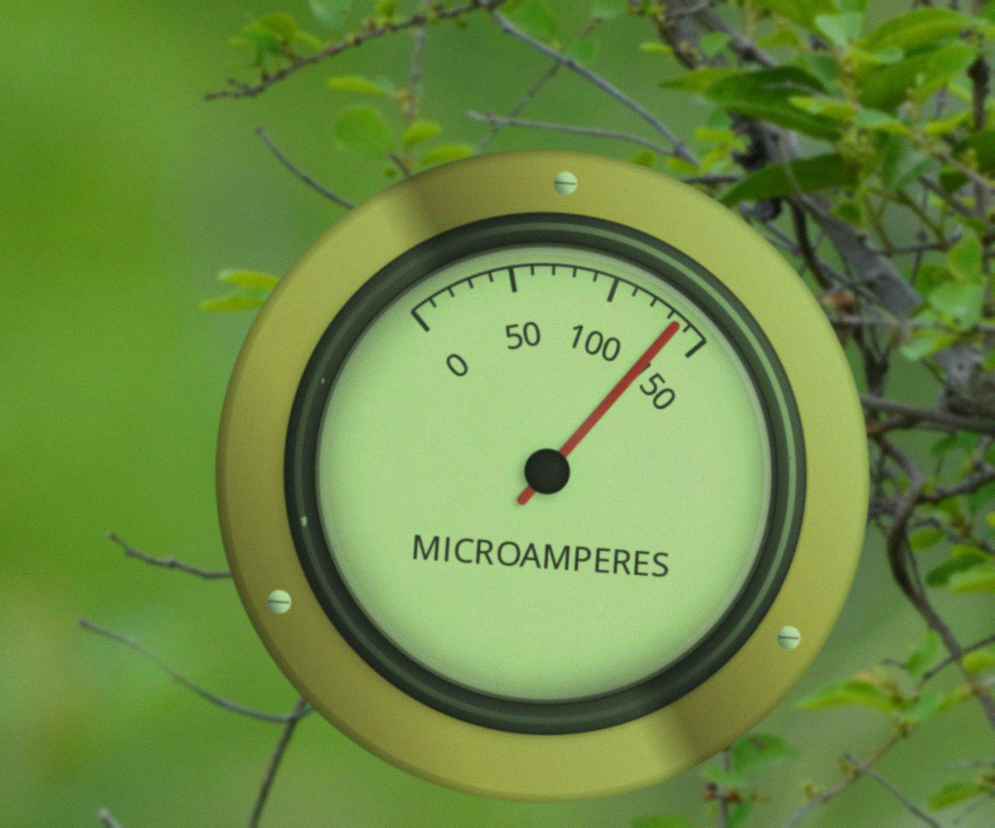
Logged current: 135 µA
